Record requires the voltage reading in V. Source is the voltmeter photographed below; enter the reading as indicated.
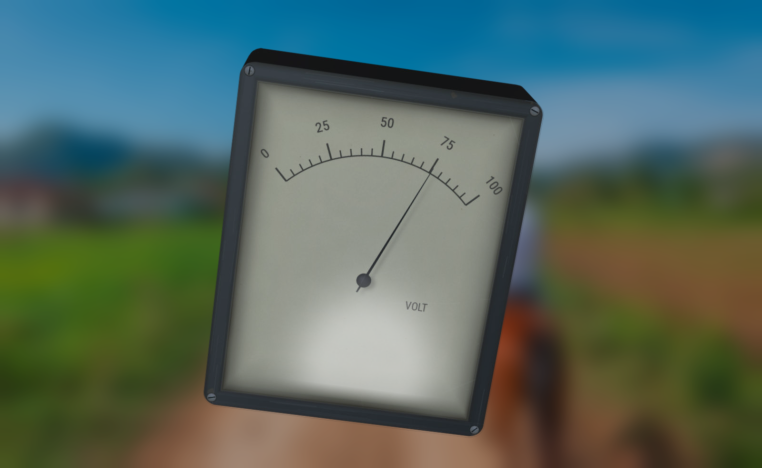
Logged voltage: 75 V
